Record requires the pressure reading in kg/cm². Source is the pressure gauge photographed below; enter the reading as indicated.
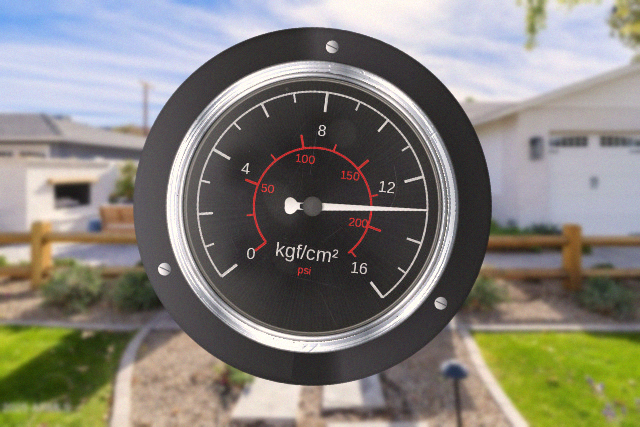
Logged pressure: 13 kg/cm²
